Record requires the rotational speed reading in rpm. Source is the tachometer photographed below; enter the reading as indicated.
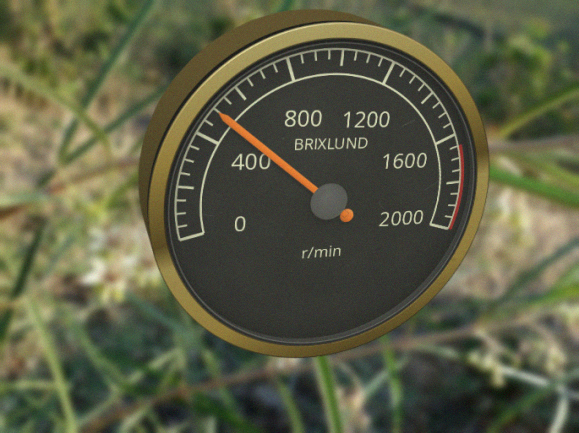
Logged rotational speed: 500 rpm
